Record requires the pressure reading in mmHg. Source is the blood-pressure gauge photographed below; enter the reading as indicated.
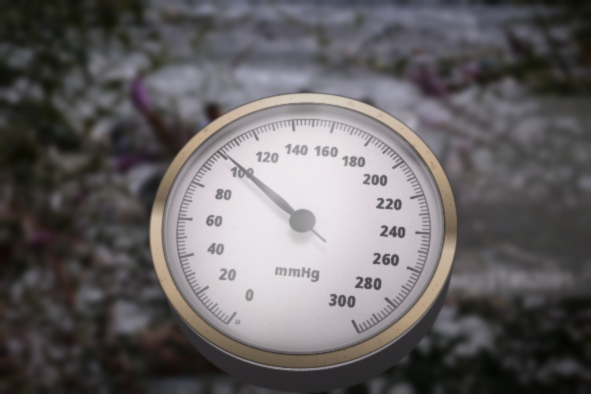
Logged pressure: 100 mmHg
